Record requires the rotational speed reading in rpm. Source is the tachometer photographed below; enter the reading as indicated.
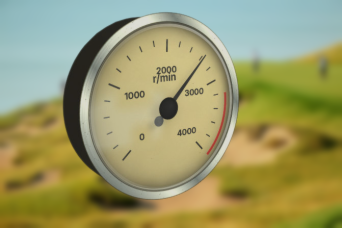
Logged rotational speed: 2600 rpm
